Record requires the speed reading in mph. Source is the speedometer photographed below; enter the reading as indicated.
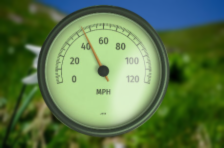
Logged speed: 45 mph
